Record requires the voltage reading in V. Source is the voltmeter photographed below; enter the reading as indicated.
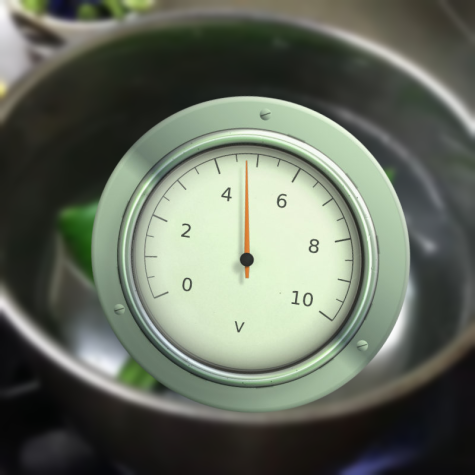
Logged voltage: 4.75 V
